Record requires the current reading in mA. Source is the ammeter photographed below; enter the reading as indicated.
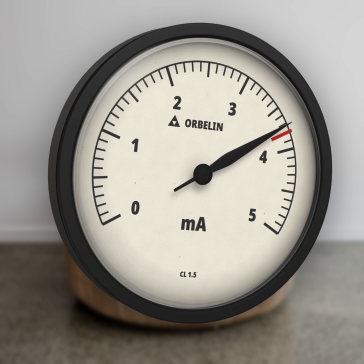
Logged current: 3.7 mA
